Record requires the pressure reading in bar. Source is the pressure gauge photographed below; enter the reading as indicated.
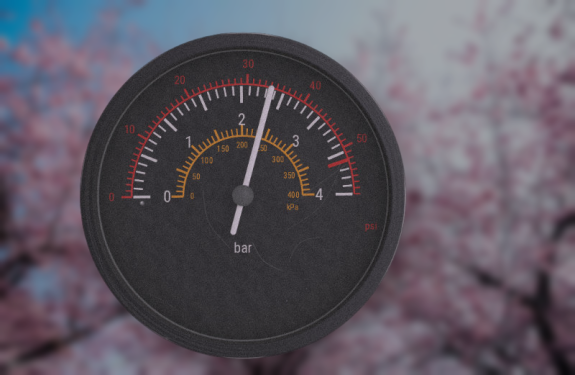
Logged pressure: 2.35 bar
